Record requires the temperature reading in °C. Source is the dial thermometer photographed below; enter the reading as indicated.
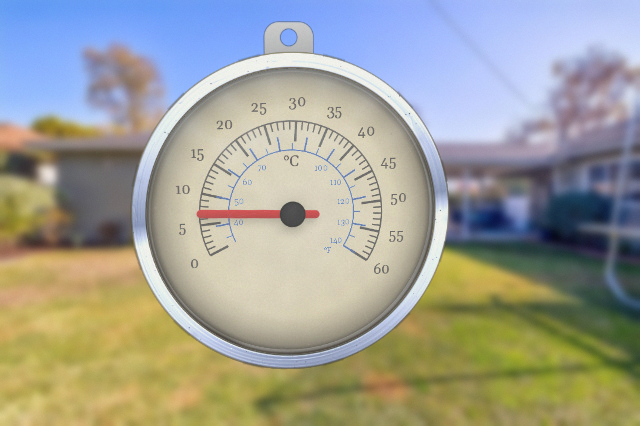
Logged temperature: 7 °C
